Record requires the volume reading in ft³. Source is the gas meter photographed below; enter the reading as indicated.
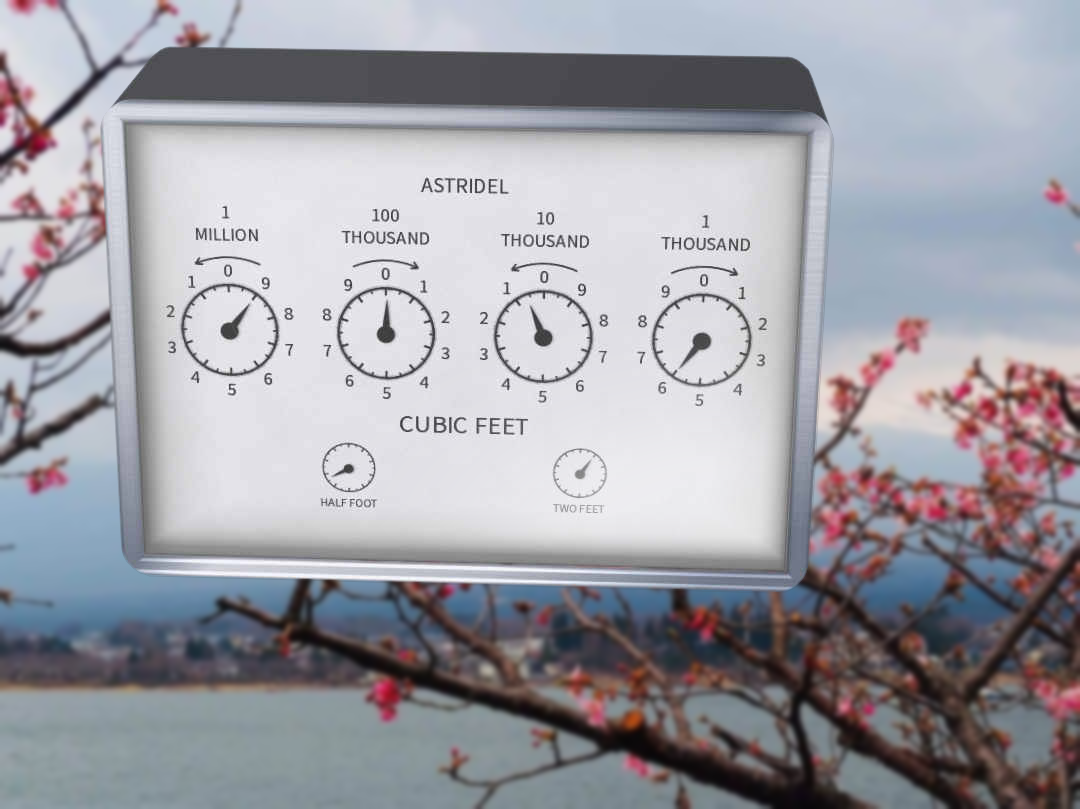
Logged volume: 900600 ft³
